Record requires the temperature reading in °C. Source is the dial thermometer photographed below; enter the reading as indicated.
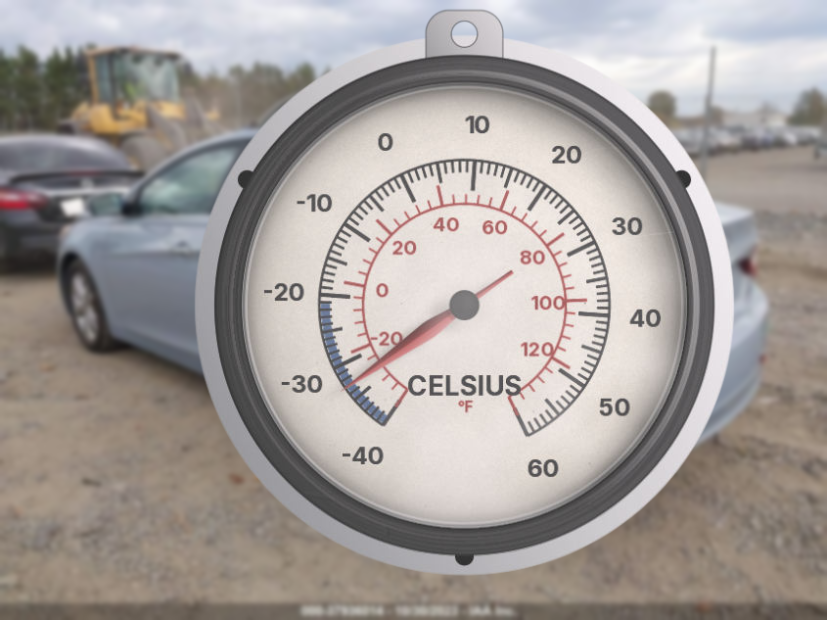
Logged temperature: -33 °C
